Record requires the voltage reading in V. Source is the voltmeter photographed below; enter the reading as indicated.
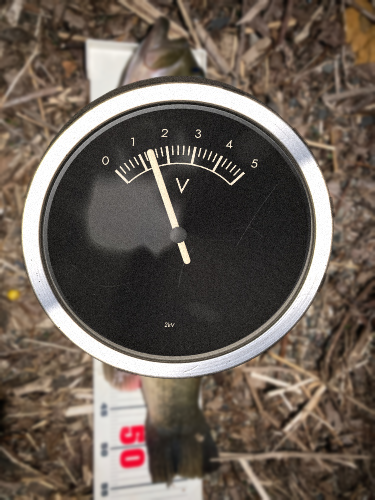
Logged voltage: 1.4 V
